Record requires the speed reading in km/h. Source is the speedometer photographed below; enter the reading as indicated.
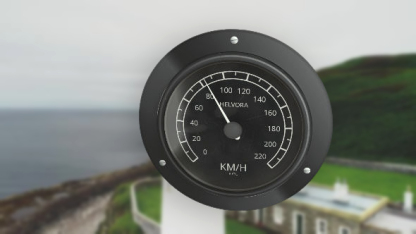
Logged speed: 85 km/h
